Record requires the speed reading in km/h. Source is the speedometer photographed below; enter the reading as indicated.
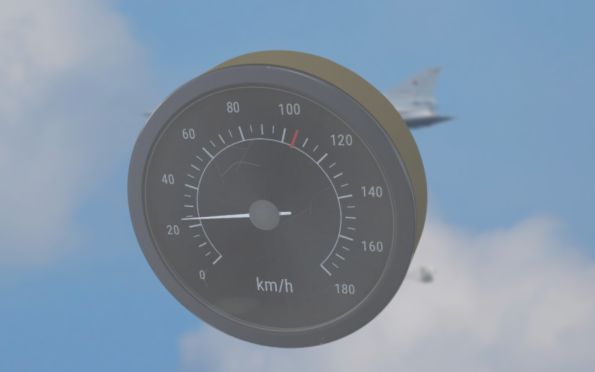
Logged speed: 25 km/h
